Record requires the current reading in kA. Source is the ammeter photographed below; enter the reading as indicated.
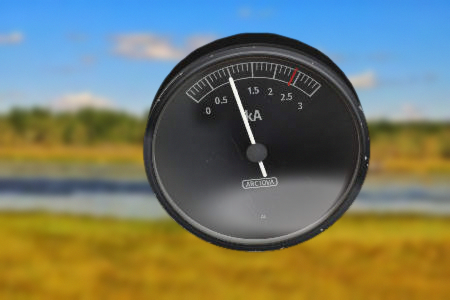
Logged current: 1 kA
